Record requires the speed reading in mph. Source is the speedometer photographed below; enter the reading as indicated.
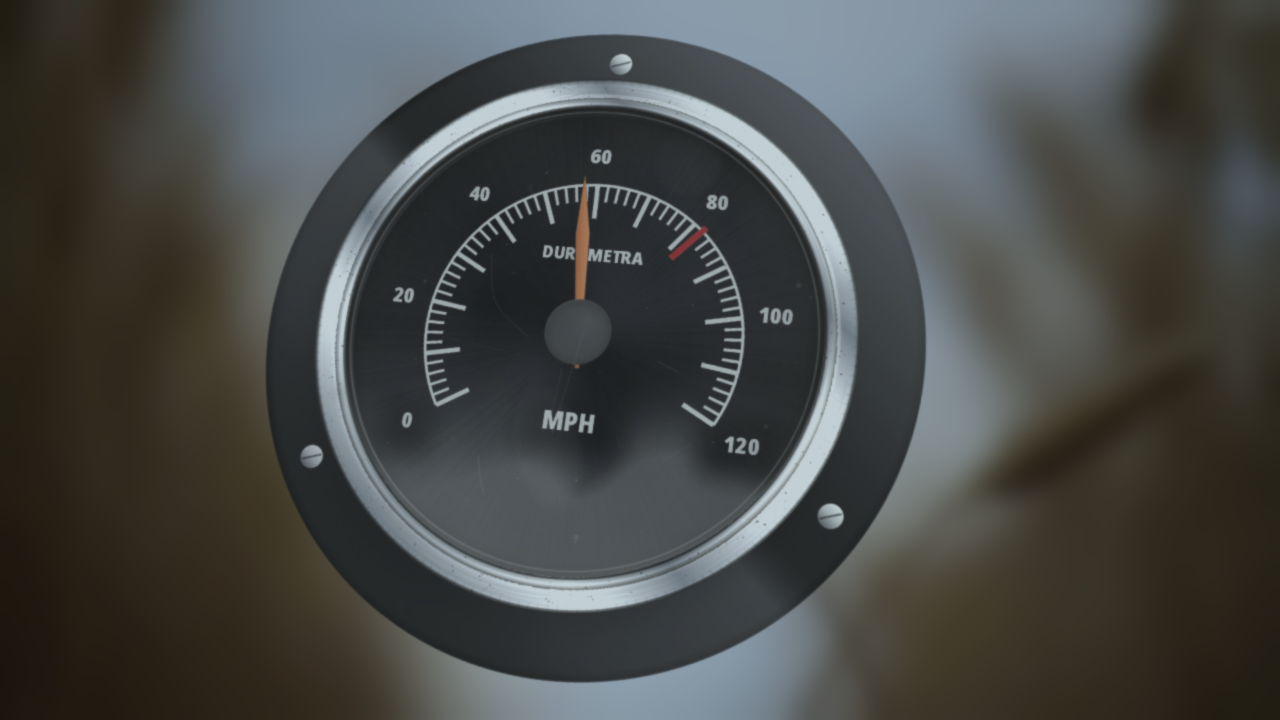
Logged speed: 58 mph
